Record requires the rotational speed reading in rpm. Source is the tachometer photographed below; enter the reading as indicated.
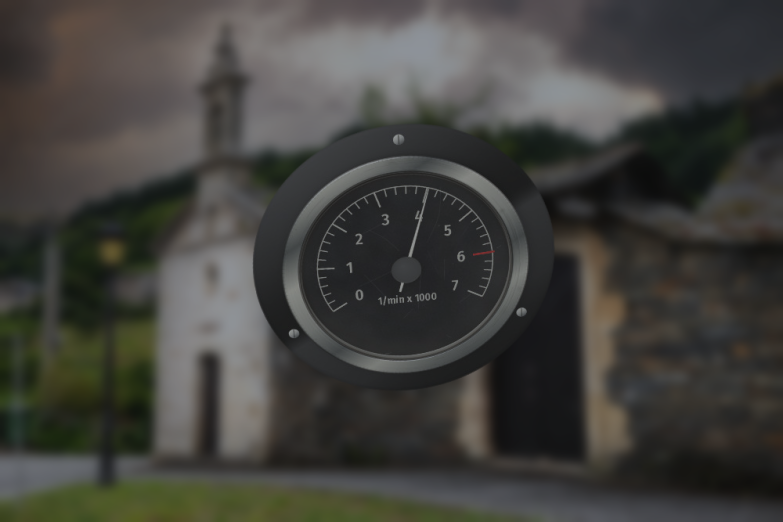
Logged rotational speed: 4000 rpm
